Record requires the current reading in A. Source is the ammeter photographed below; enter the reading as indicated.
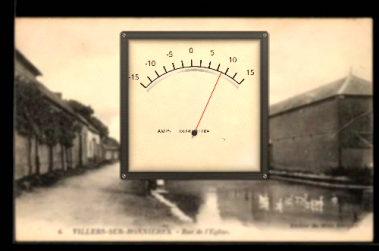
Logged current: 8.75 A
